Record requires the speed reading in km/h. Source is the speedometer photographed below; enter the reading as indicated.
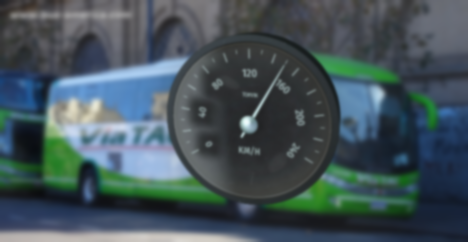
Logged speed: 150 km/h
